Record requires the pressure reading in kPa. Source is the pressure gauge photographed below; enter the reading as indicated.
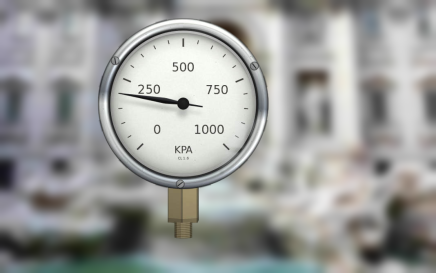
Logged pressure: 200 kPa
